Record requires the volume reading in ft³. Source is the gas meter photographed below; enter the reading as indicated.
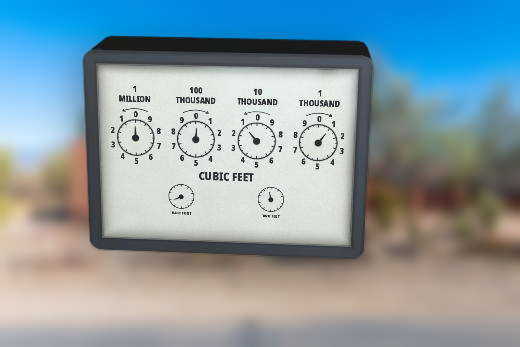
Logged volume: 1100 ft³
